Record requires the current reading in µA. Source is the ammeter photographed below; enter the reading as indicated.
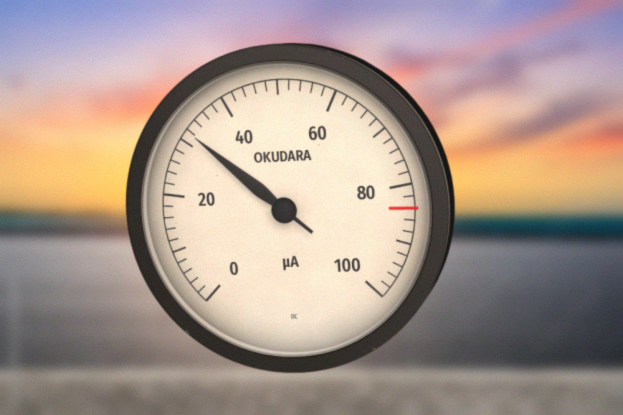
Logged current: 32 µA
